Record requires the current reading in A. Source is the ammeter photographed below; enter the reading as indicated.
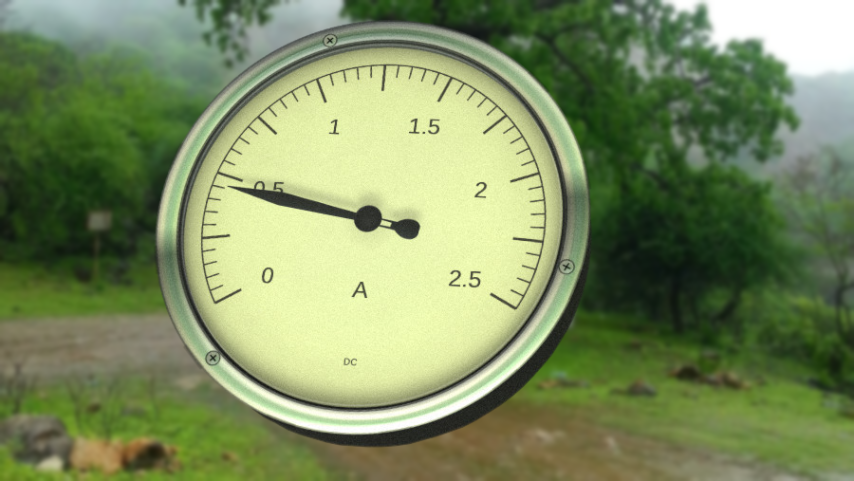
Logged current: 0.45 A
